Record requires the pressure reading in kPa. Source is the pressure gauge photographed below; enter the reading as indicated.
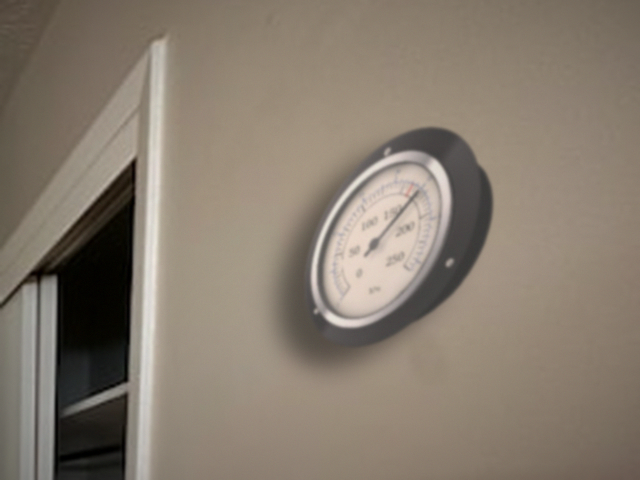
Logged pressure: 175 kPa
